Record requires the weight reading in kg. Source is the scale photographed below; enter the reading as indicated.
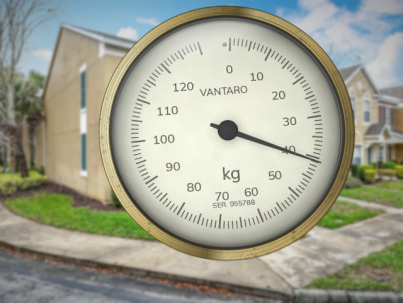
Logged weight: 41 kg
